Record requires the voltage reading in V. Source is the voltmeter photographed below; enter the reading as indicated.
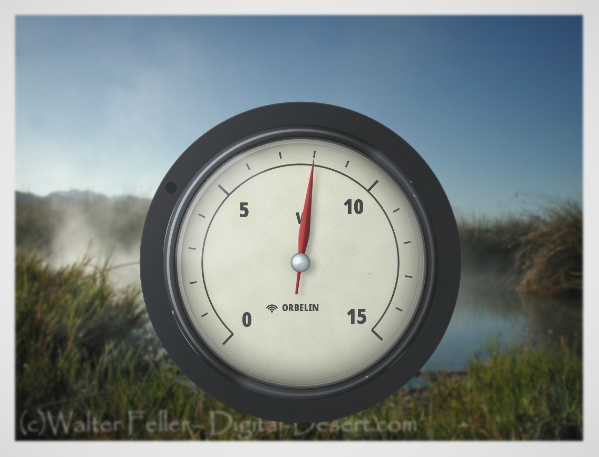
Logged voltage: 8 V
